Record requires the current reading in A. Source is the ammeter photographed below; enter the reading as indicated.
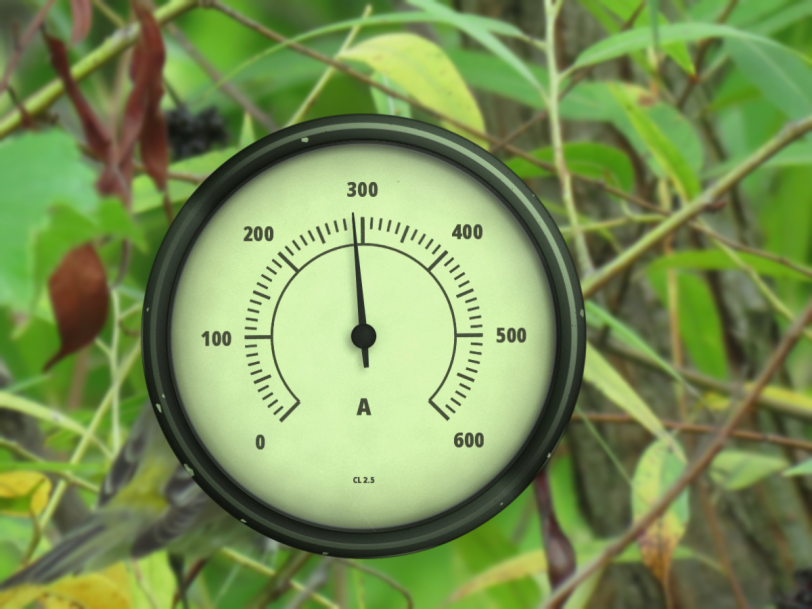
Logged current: 290 A
